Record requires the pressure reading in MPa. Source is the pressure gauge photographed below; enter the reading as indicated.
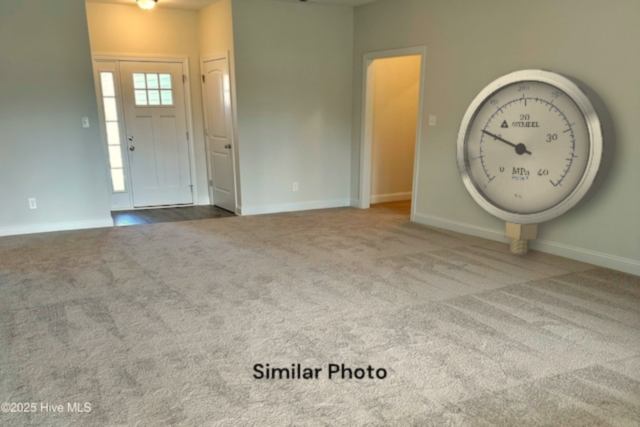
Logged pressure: 10 MPa
